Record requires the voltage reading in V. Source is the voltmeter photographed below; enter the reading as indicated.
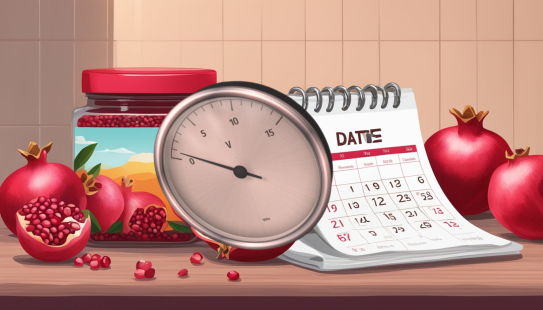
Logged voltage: 1 V
